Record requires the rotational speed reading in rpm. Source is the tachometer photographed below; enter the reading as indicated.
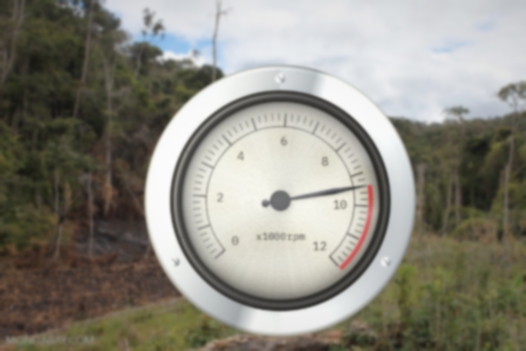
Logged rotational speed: 9400 rpm
